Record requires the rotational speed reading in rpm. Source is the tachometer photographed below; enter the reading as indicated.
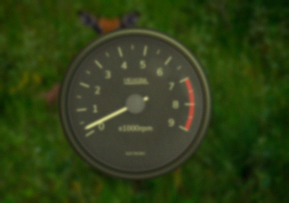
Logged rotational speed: 250 rpm
